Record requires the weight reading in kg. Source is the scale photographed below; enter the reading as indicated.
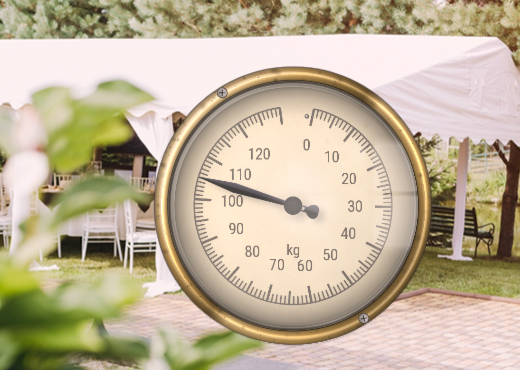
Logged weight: 105 kg
